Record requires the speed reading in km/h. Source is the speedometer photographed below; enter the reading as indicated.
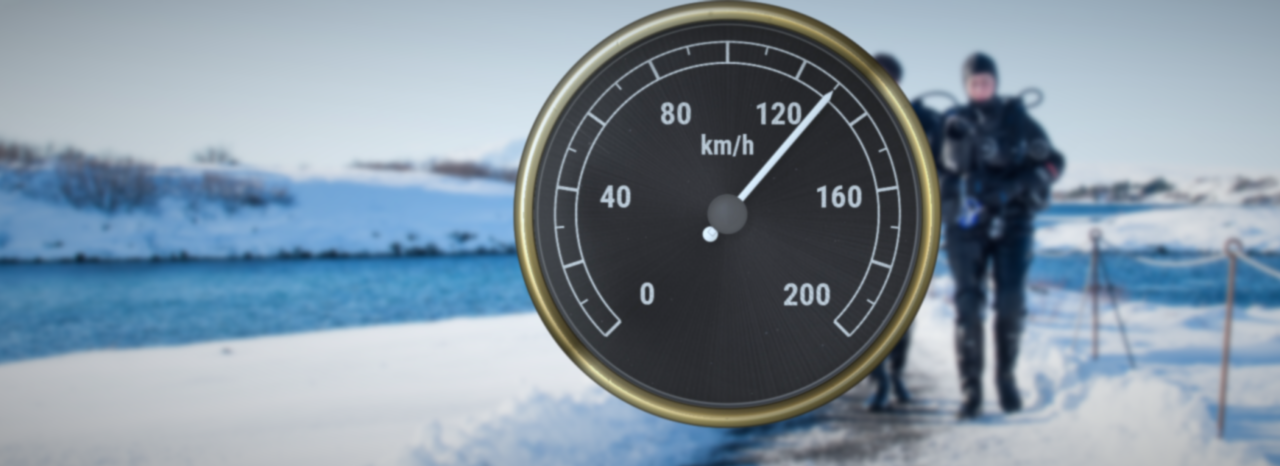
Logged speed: 130 km/h
